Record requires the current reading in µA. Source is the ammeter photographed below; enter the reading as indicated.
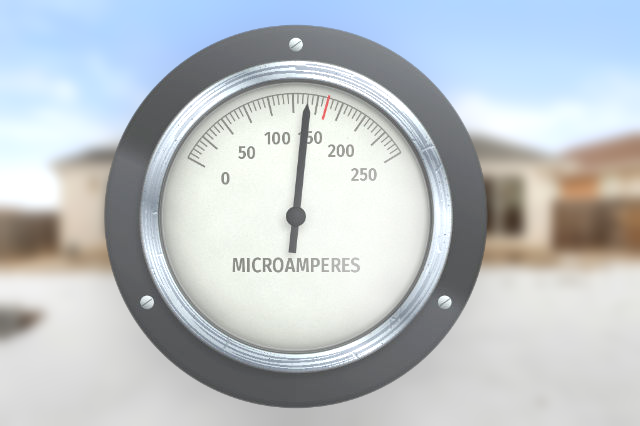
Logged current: 140 µA
